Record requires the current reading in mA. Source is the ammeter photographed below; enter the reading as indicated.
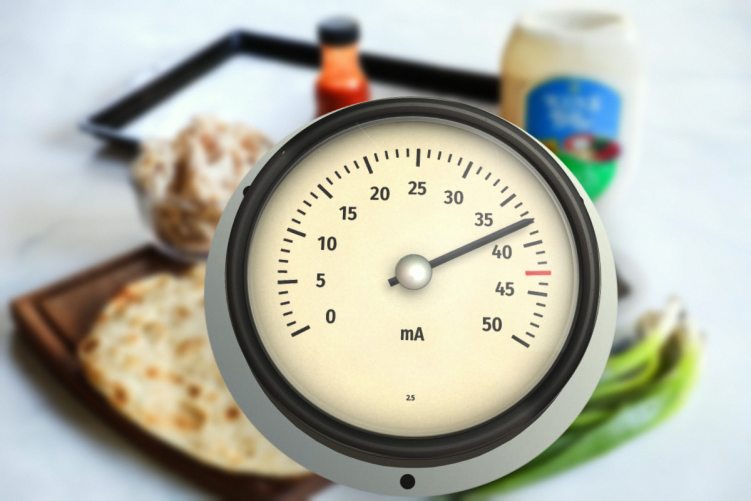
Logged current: 38 mA
